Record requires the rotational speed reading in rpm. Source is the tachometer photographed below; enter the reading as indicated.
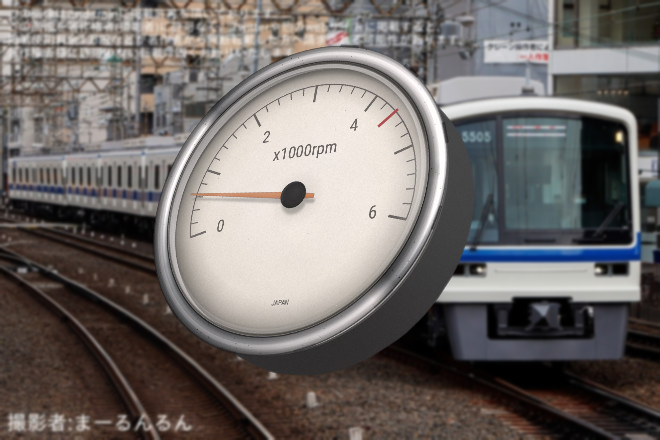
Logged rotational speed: 600 rpm
